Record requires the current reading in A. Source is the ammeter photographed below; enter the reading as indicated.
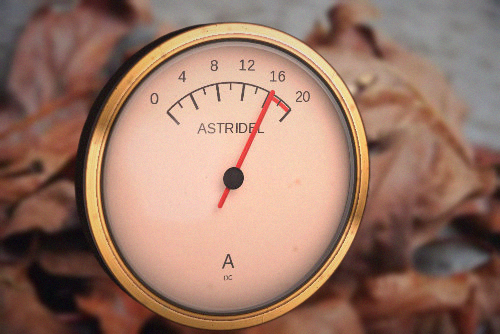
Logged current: 16 A
